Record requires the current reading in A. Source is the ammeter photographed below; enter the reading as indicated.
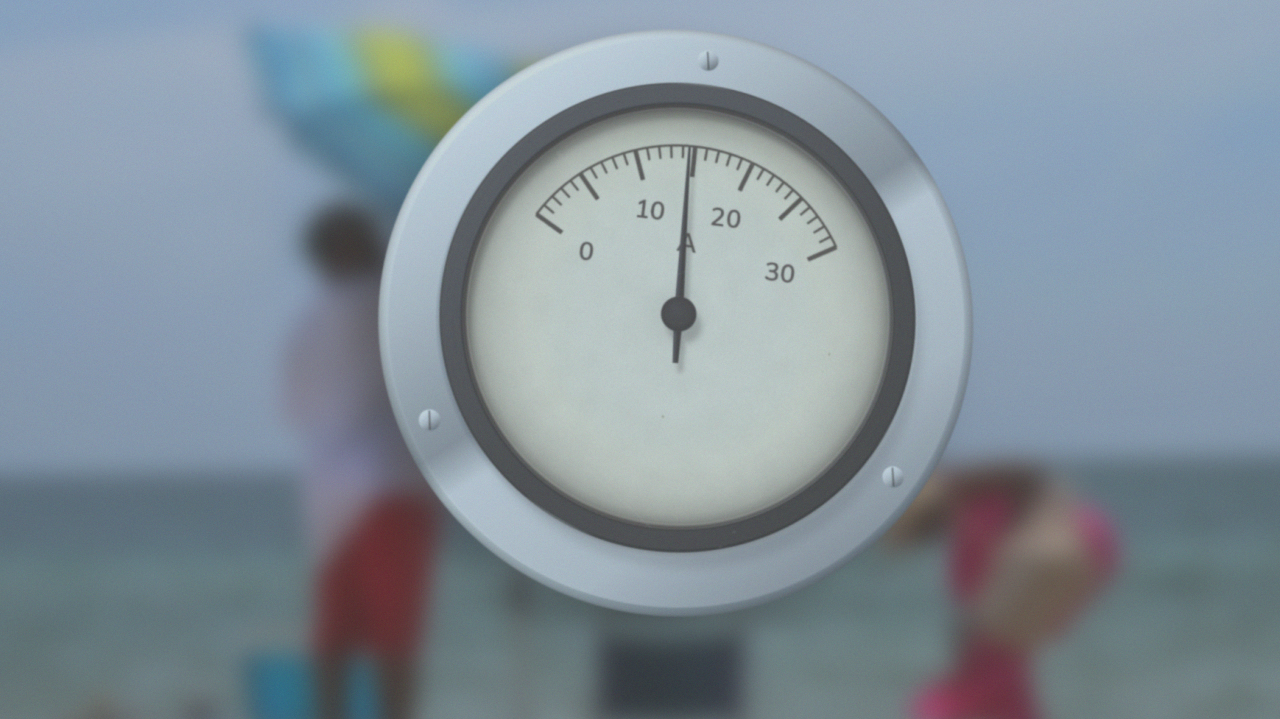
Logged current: 14.5 A
